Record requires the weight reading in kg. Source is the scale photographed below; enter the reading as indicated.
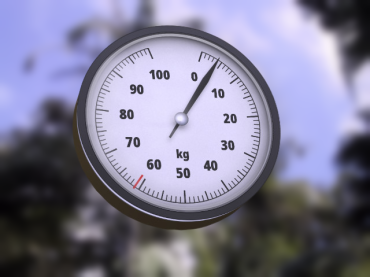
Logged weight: 4 kg
